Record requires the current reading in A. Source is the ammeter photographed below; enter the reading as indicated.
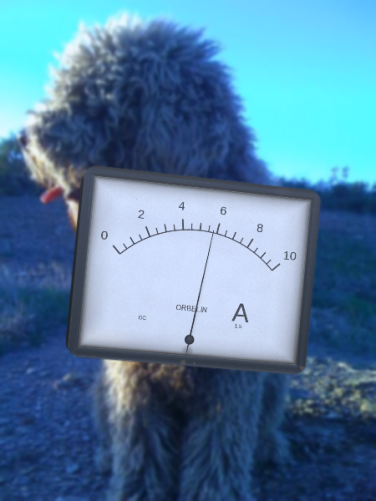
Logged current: 5.75 A
